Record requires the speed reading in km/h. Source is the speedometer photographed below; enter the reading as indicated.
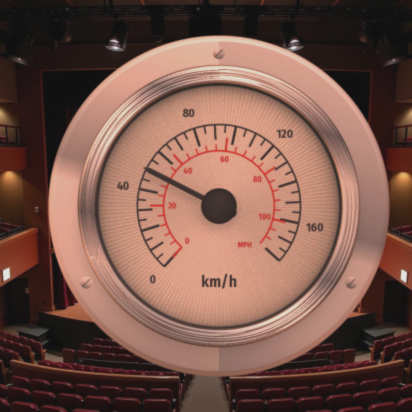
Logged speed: 50 km/h
